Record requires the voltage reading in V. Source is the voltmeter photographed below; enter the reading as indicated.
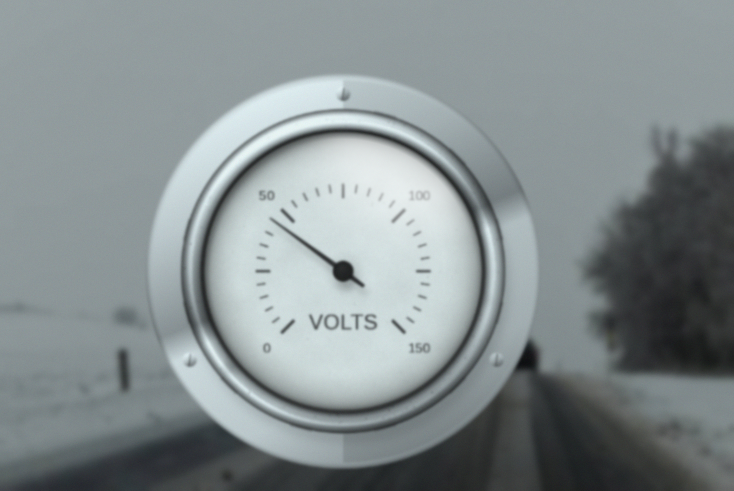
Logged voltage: 45 V
